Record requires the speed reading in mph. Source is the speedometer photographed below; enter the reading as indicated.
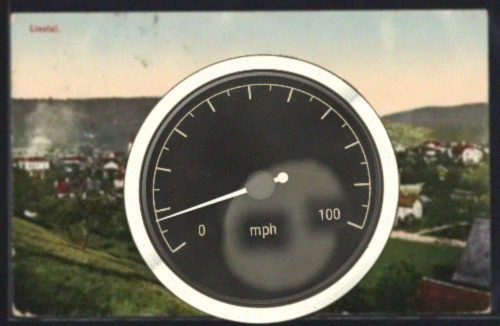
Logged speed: 7.5 mph
